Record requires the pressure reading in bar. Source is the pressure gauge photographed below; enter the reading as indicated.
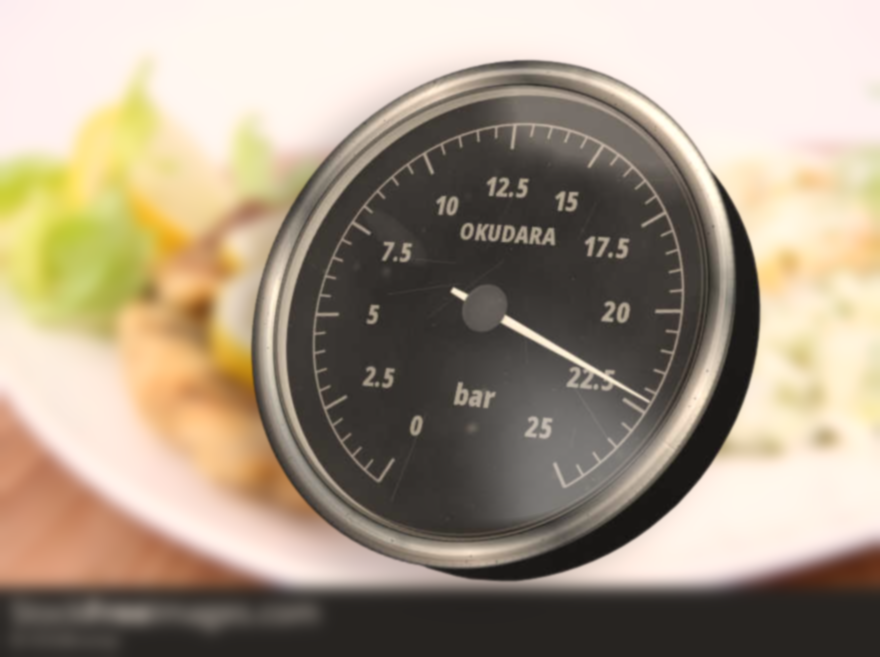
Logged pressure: 22.25 bar
